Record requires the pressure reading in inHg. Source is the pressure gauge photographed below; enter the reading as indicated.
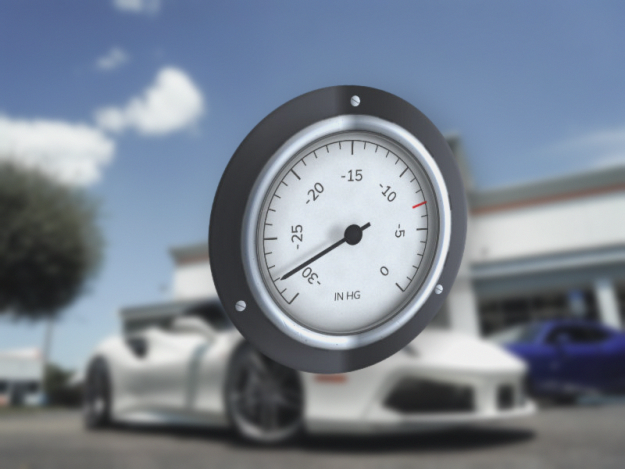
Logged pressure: -28 inHg
